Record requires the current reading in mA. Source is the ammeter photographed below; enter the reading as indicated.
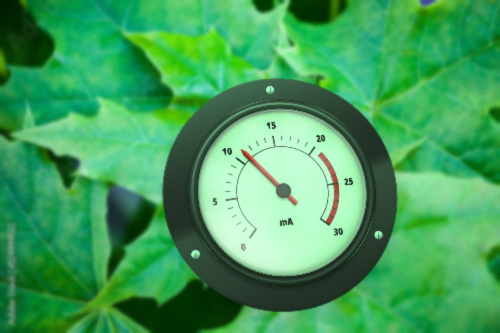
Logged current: 11 mA
